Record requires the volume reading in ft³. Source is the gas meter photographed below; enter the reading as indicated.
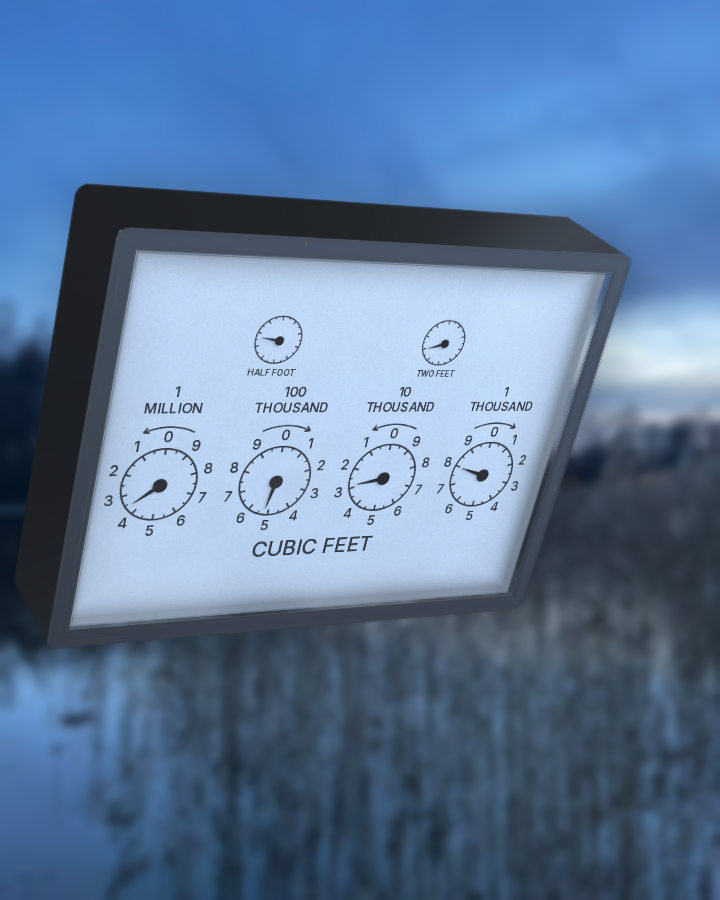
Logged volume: 352800 ft³
